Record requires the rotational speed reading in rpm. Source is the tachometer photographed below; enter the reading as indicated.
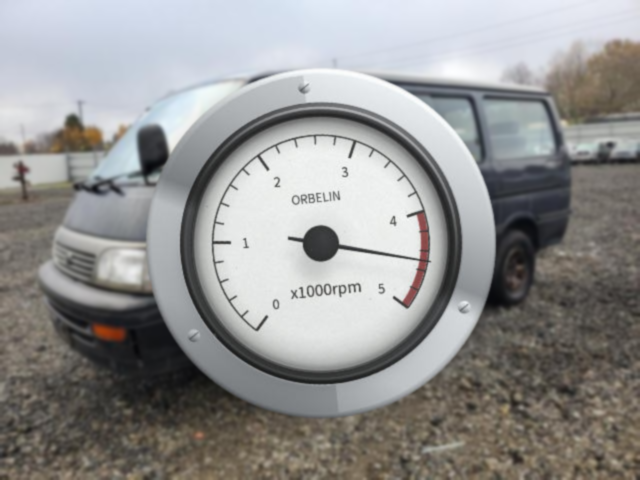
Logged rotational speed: 4500 rpm
